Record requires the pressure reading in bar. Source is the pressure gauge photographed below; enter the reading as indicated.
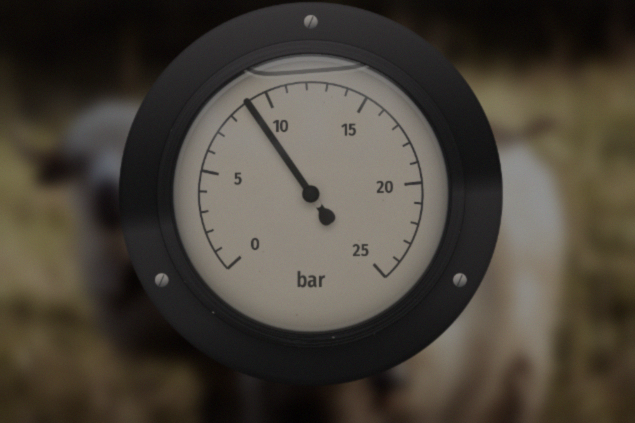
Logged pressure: 9 bar
